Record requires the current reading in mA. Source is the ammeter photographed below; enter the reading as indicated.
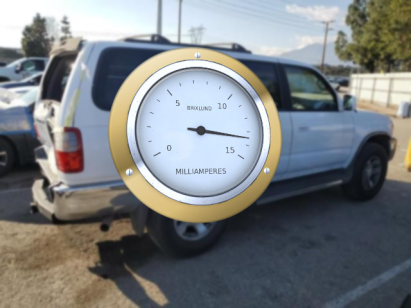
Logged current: 13.5 mA
